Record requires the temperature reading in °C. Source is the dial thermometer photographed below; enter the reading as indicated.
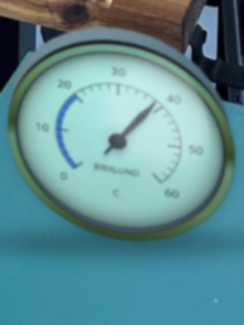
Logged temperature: 38 °C
